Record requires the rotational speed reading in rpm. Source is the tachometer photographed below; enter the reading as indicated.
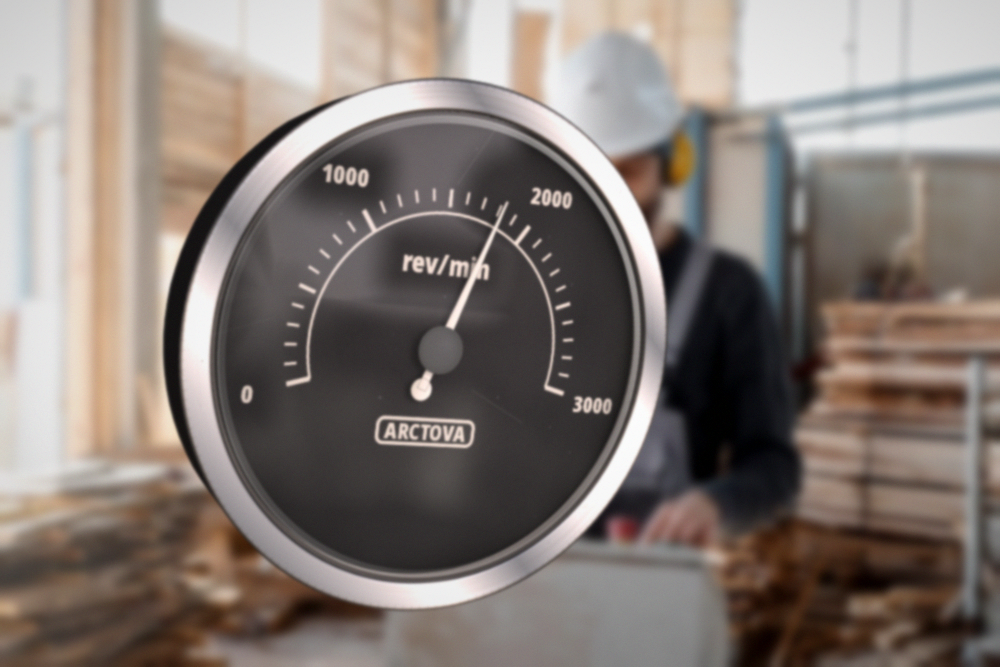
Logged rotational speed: 1800 rpm
